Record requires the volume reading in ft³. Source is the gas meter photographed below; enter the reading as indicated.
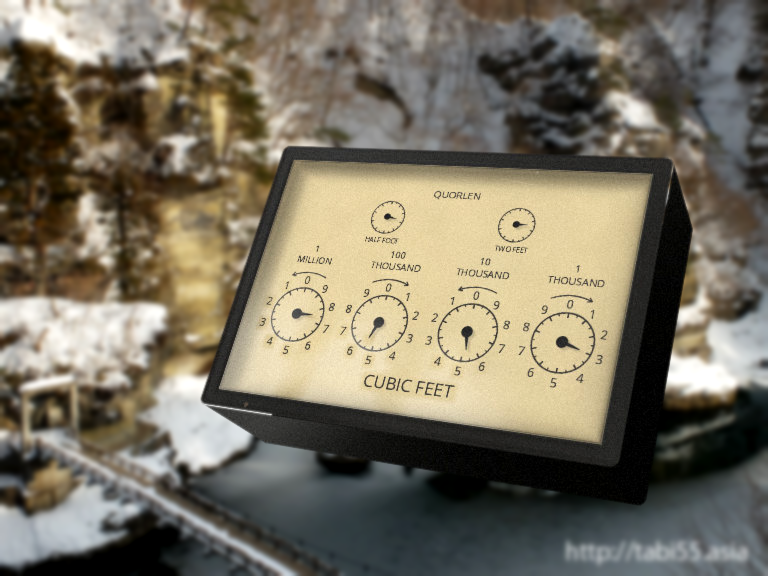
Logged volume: 755300 ft³
